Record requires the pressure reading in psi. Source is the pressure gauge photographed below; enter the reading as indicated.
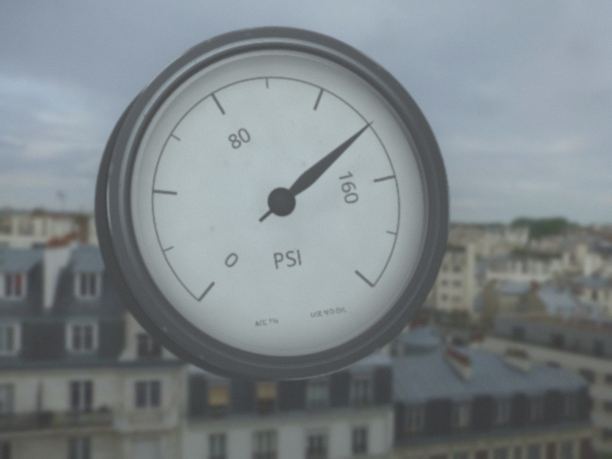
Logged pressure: 140 psi
